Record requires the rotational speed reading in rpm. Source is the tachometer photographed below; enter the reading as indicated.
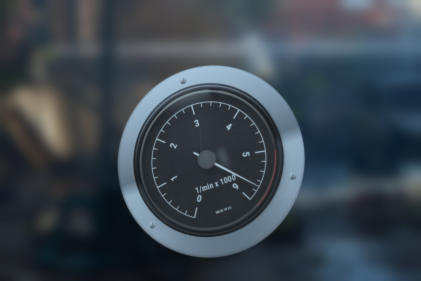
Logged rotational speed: 5700 rpm
